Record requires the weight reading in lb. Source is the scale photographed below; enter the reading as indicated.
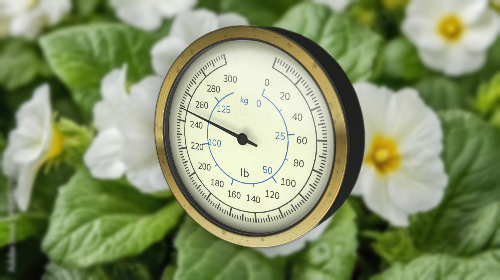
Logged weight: 250 lb
